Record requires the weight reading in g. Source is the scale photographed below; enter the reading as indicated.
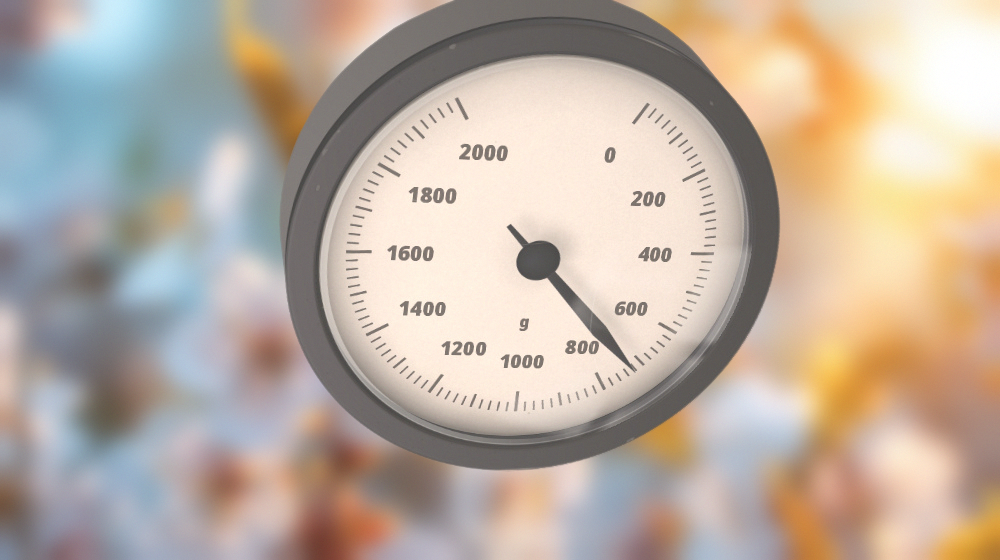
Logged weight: 720 g
